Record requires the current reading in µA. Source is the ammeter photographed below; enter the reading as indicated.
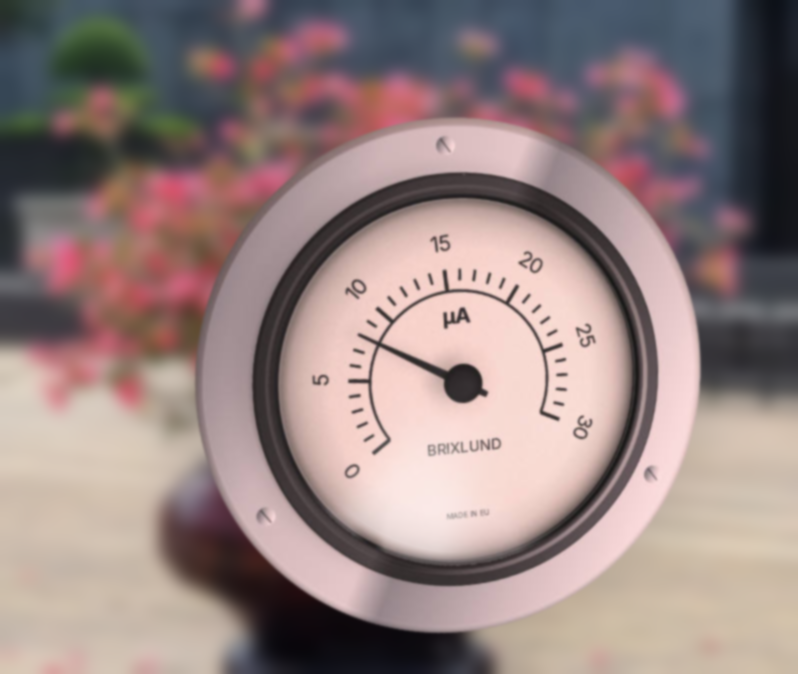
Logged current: 8 µA
